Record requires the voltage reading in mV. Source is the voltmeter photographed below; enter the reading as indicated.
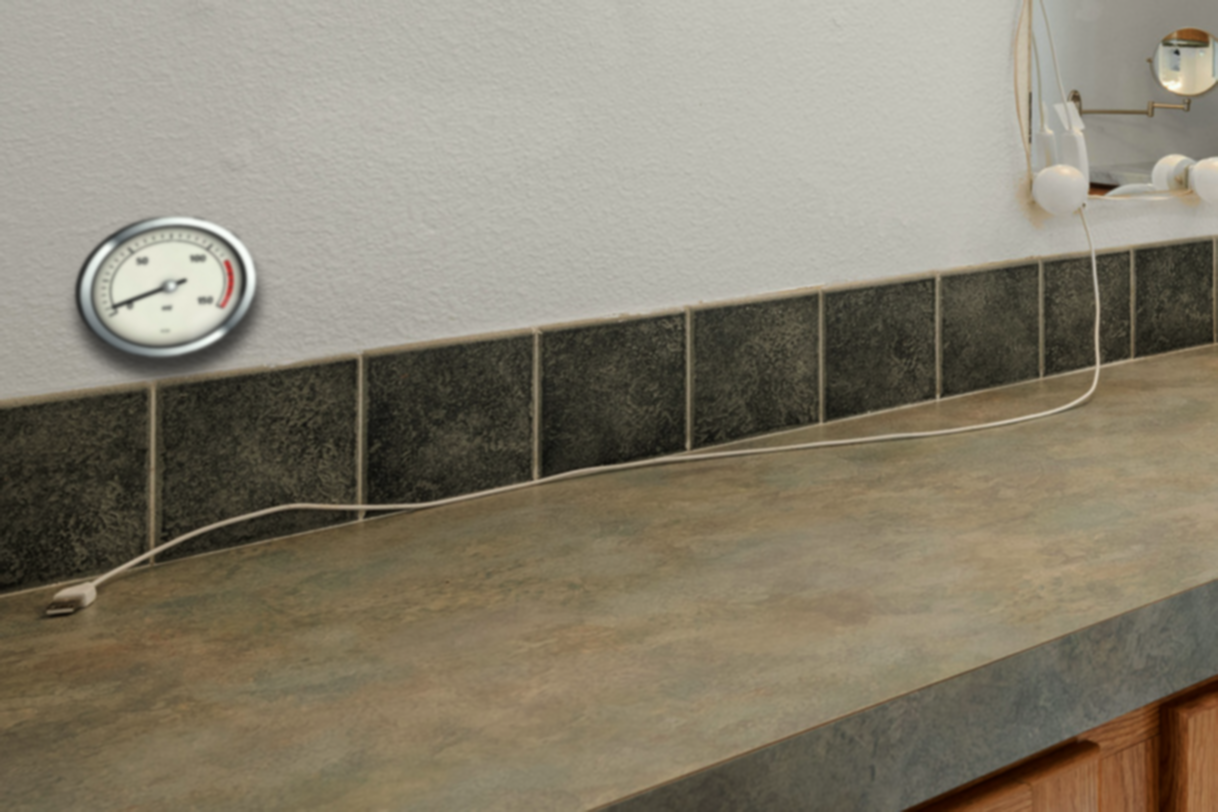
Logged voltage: 5 mV
